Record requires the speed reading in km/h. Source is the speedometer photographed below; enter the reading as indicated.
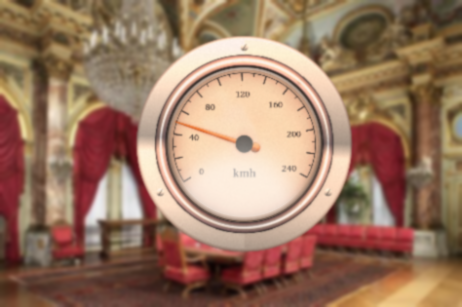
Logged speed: 50 km/h
